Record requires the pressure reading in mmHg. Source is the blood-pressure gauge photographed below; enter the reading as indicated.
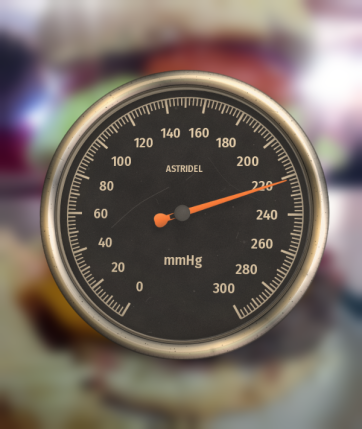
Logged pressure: 222 mmHg
